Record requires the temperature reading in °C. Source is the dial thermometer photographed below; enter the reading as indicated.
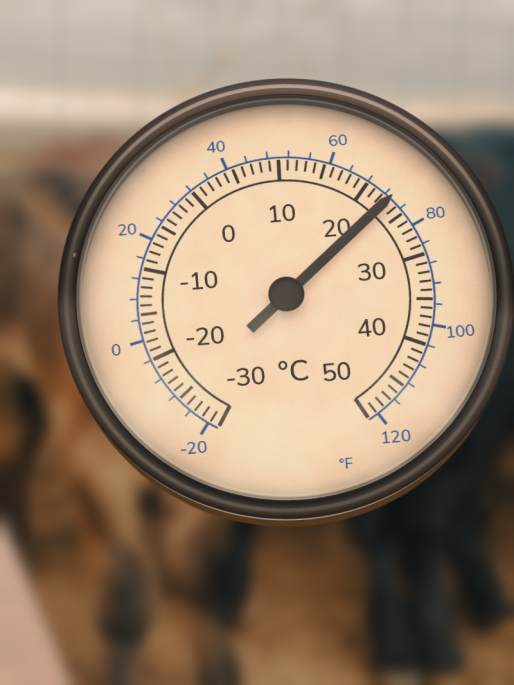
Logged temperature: 23 °C
